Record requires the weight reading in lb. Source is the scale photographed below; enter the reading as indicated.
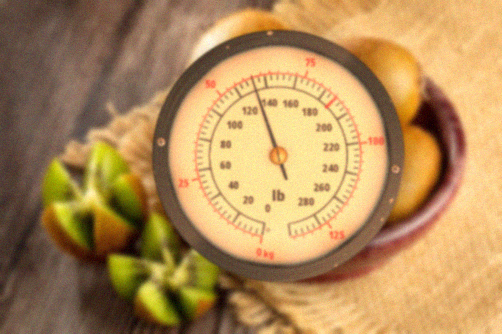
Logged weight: 132 lb
